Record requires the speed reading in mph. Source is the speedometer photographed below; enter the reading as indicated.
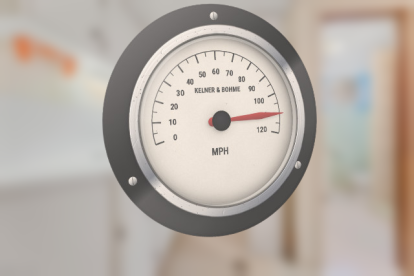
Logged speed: 110 mph
